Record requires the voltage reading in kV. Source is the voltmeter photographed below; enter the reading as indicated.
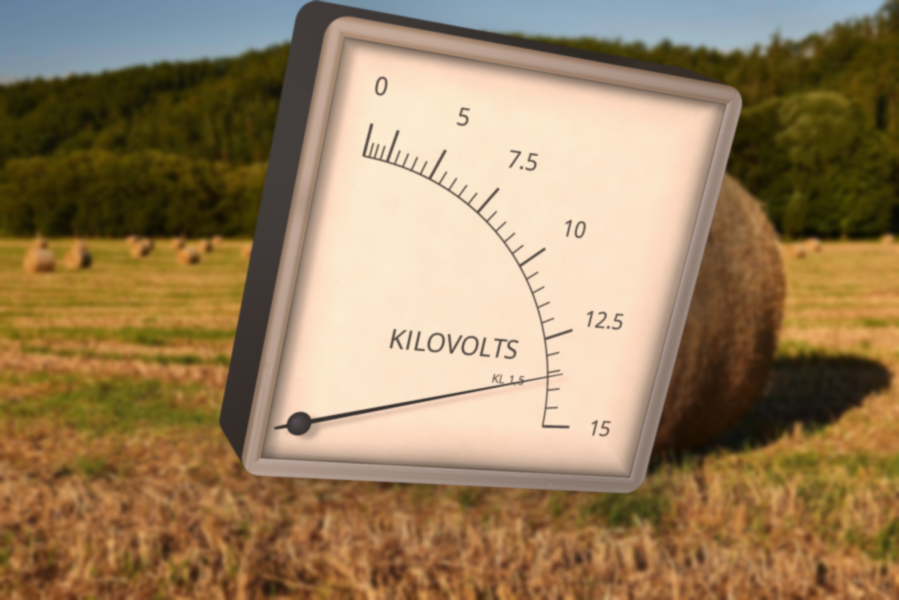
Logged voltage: 13.5 kV
